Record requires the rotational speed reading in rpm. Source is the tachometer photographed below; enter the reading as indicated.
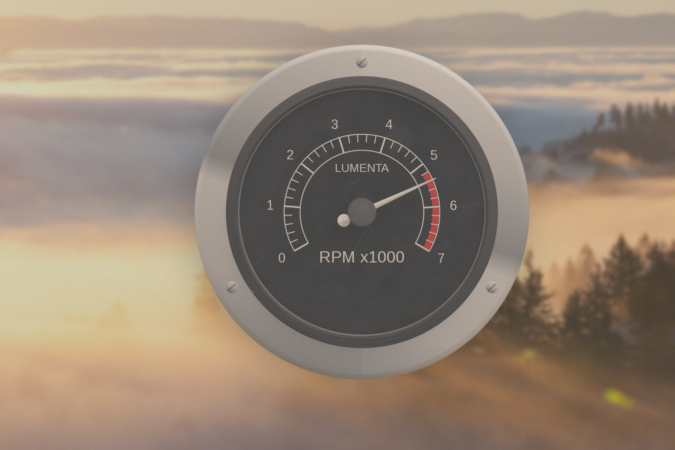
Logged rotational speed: 5400 rpm
